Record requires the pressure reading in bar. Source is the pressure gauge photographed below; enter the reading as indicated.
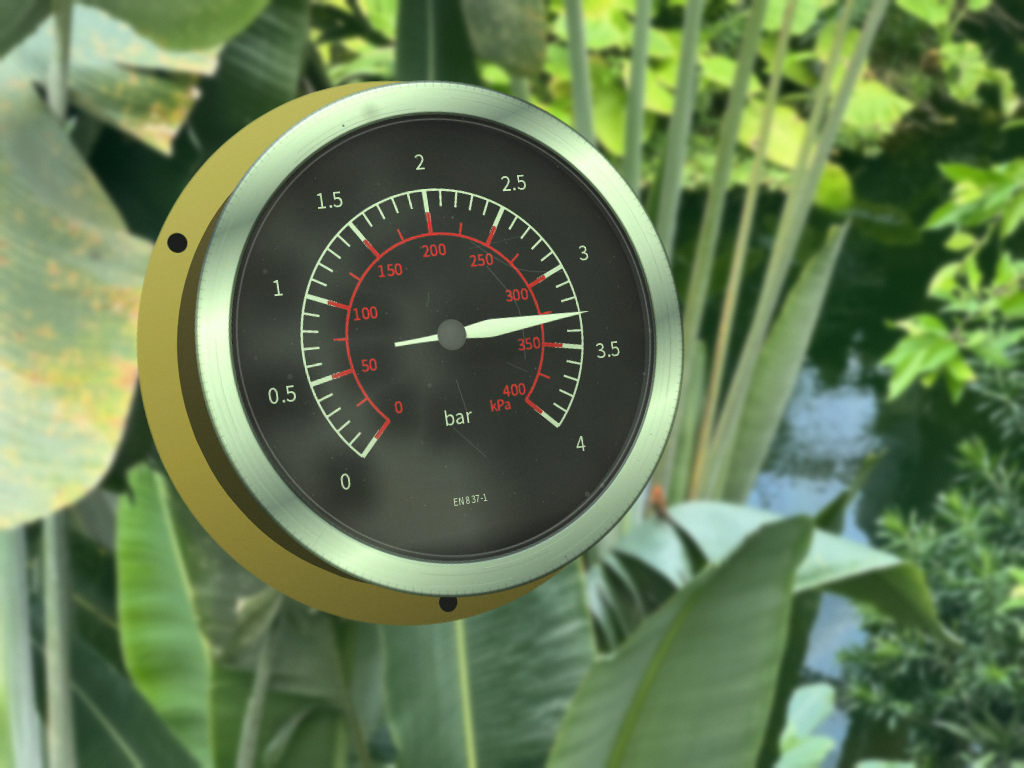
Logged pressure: 3.3 bar
